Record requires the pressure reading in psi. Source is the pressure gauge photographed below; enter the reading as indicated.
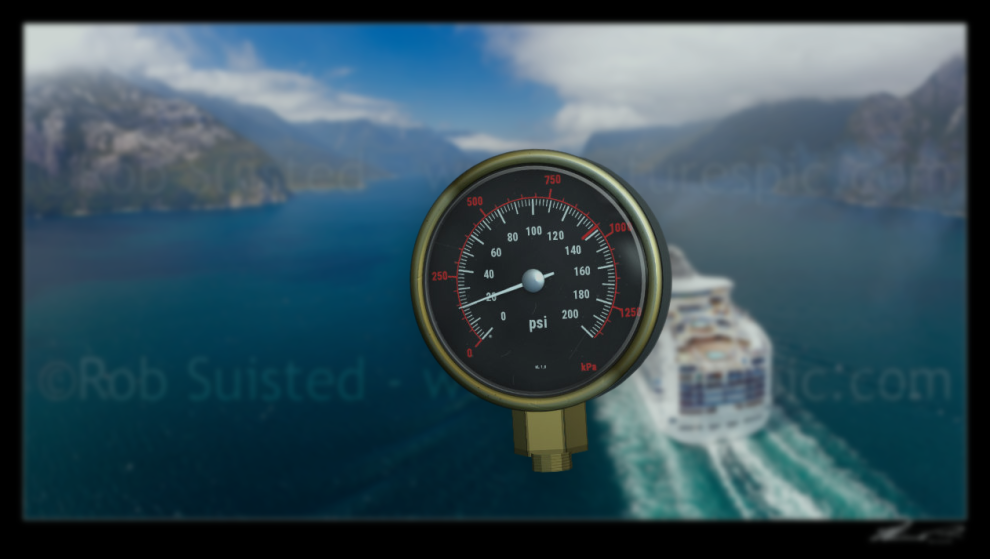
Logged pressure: 20 psi
